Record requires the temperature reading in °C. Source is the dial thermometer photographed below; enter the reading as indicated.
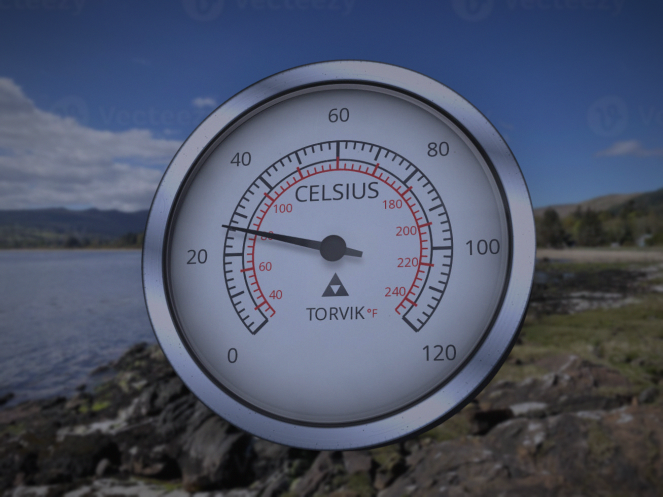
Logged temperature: 26 °C
